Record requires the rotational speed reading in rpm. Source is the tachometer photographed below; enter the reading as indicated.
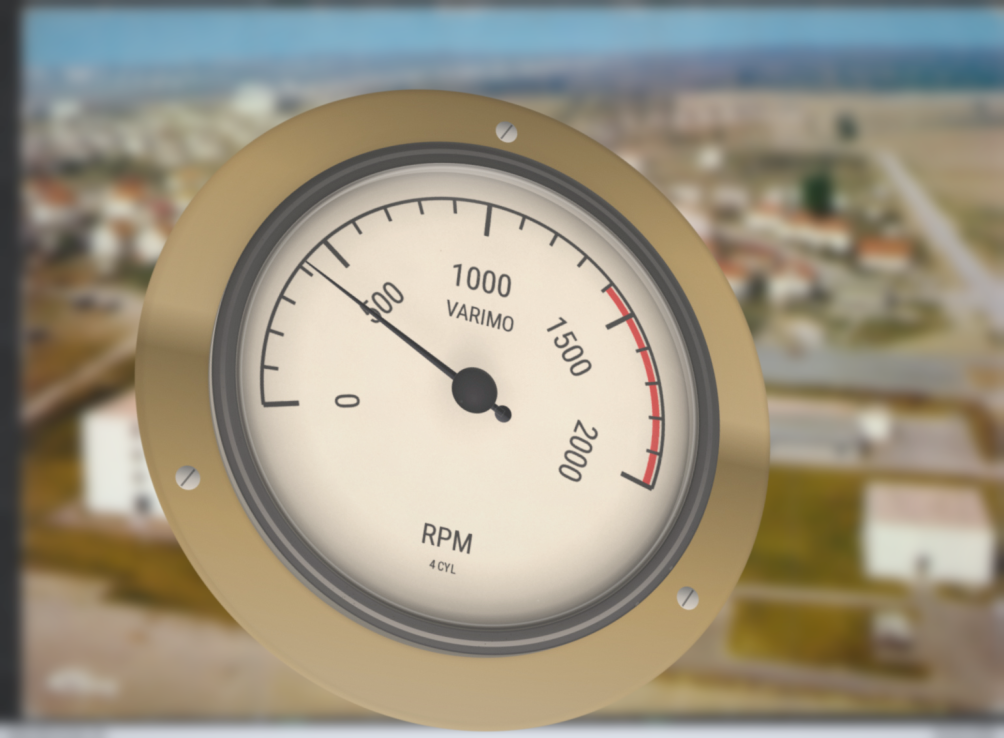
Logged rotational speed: 400 rpm
